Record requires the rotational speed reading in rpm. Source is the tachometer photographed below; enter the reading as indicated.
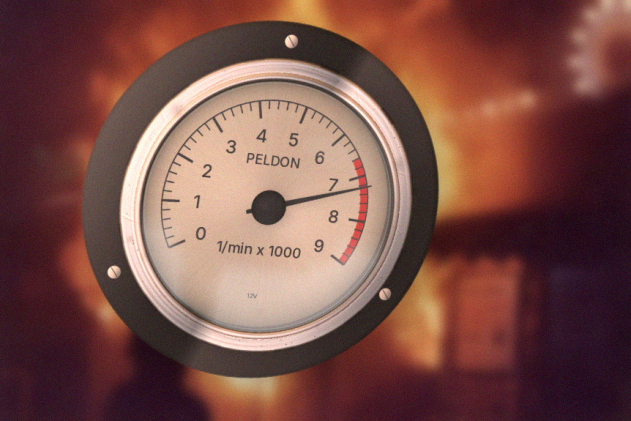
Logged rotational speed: 7200 rpm
